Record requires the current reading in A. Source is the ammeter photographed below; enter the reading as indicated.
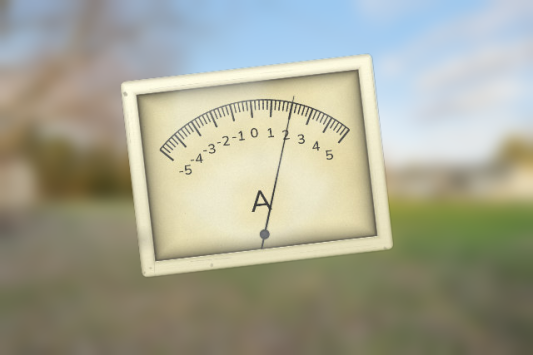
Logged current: 2 A
